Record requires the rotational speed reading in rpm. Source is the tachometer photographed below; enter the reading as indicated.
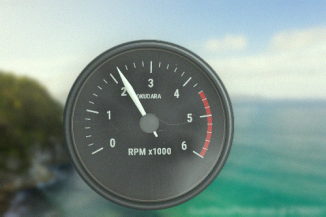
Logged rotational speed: 2200 rpm
